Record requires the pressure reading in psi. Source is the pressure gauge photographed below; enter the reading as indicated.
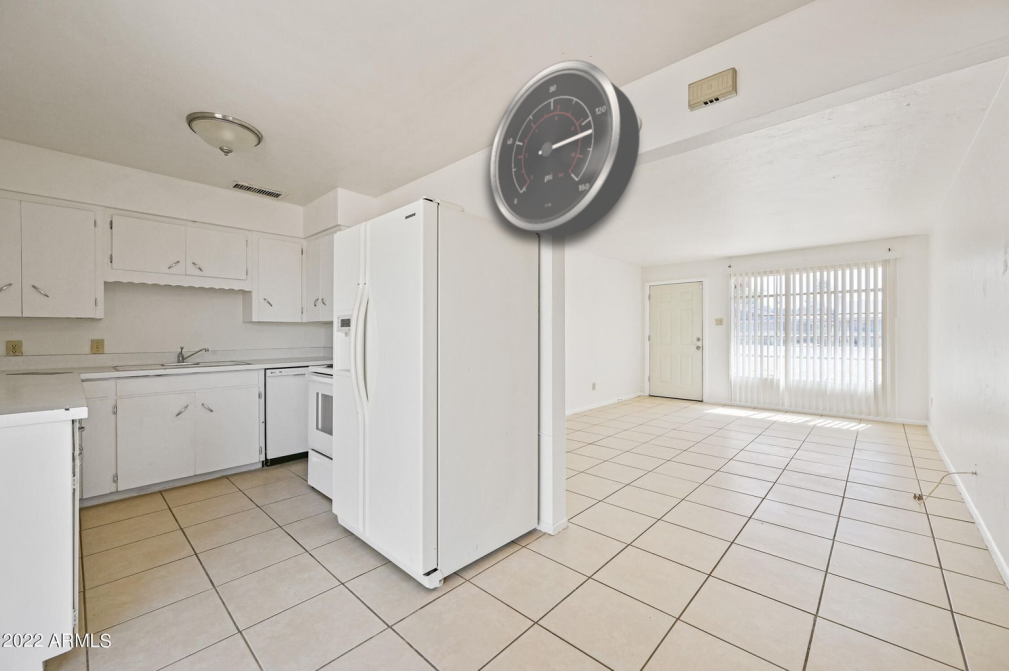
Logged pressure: 130 psi
